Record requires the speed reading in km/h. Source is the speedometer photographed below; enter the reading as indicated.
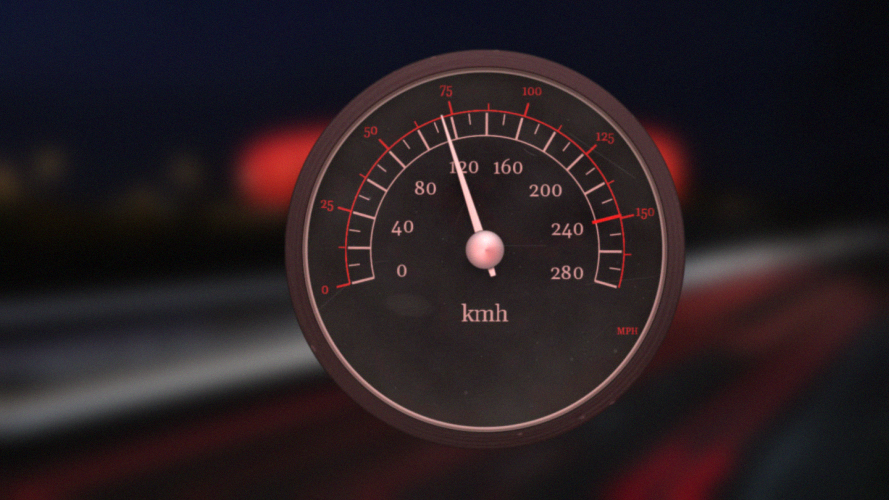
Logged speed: 115 km/h
